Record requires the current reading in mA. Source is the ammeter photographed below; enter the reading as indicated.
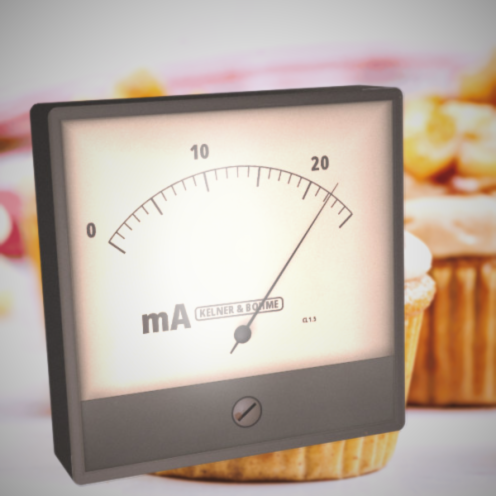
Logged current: 22 mA
